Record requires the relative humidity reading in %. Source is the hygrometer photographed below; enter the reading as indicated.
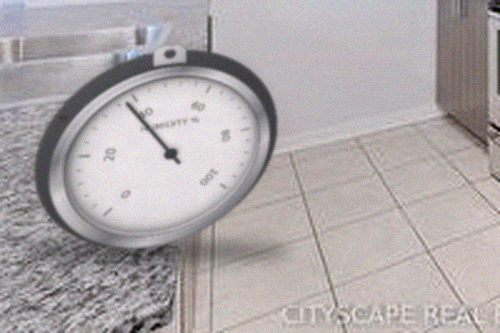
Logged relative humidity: 38 %
